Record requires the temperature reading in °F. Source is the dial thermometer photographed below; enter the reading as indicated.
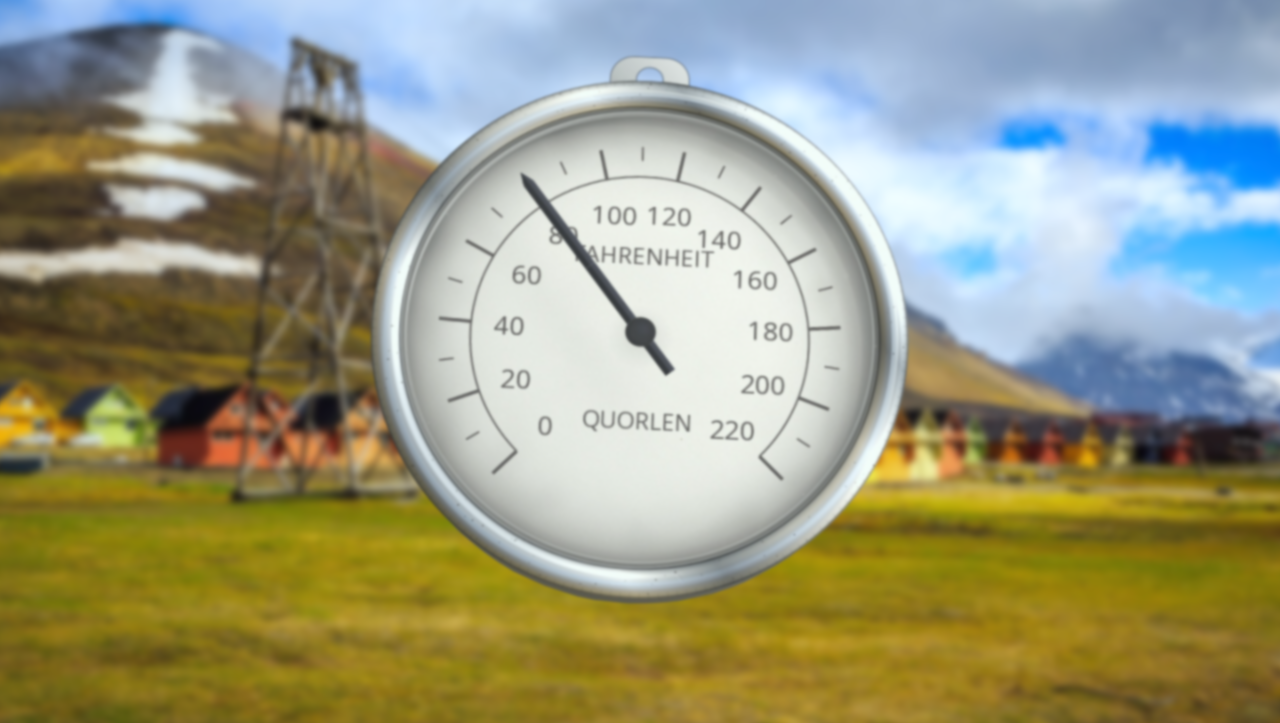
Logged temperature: 80 °F
